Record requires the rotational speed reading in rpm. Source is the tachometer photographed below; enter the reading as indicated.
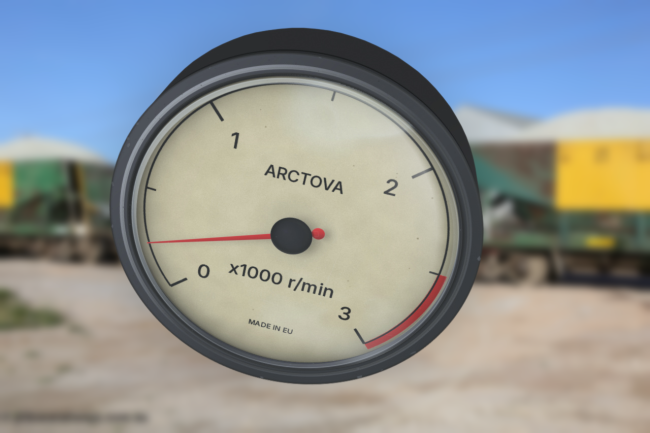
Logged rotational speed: 250 rpm
